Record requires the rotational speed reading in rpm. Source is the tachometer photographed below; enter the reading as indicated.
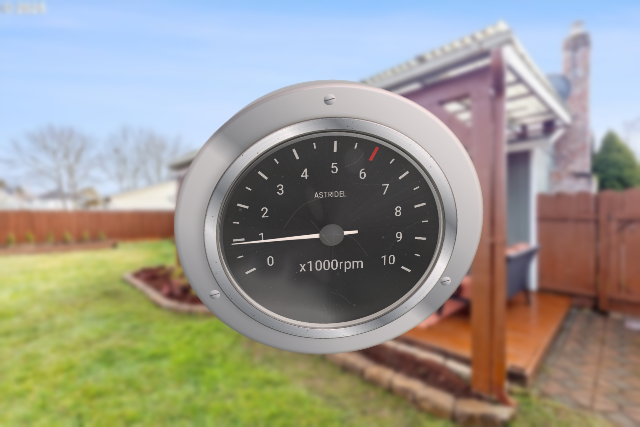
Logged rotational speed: 1000 rpm
